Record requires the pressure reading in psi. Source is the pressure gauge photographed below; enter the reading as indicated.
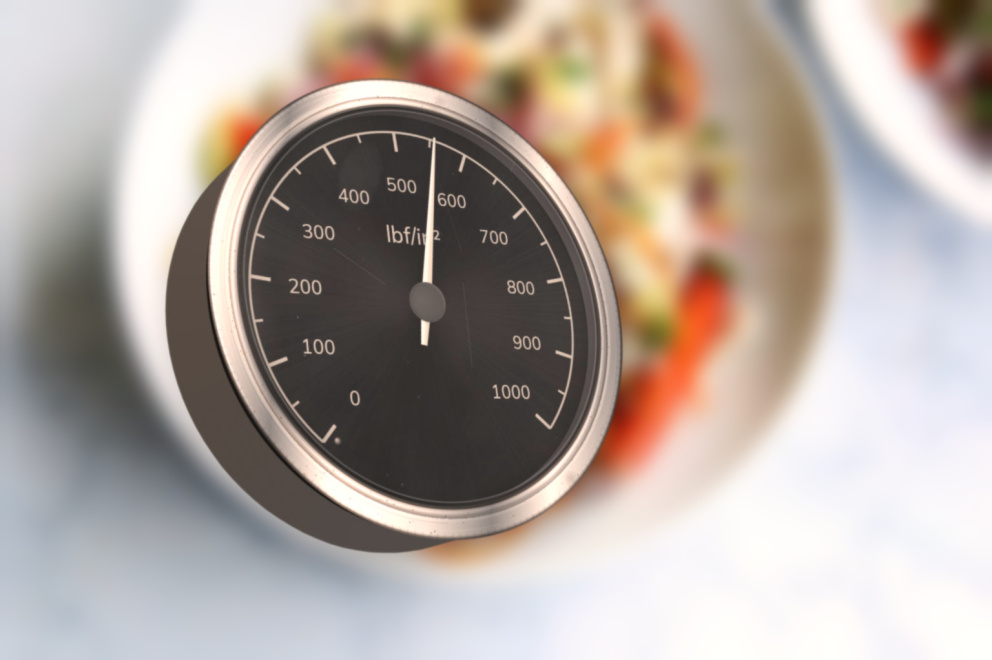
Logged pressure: 550 psi
